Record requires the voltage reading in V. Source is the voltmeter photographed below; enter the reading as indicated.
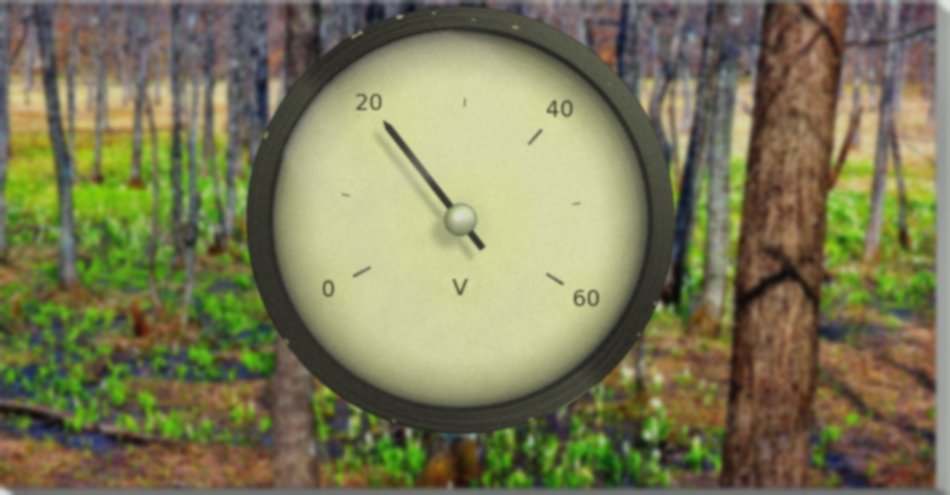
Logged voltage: 20 V
